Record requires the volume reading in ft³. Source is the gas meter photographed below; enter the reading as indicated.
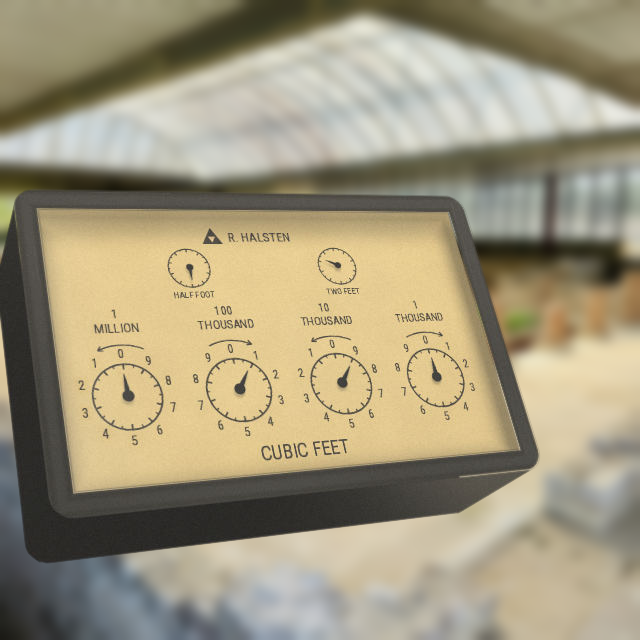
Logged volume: 9000 ft³
